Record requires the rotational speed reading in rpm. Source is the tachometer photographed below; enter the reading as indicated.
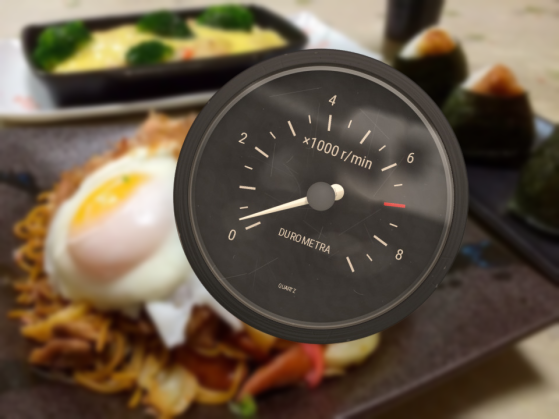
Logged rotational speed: 250 rpm
